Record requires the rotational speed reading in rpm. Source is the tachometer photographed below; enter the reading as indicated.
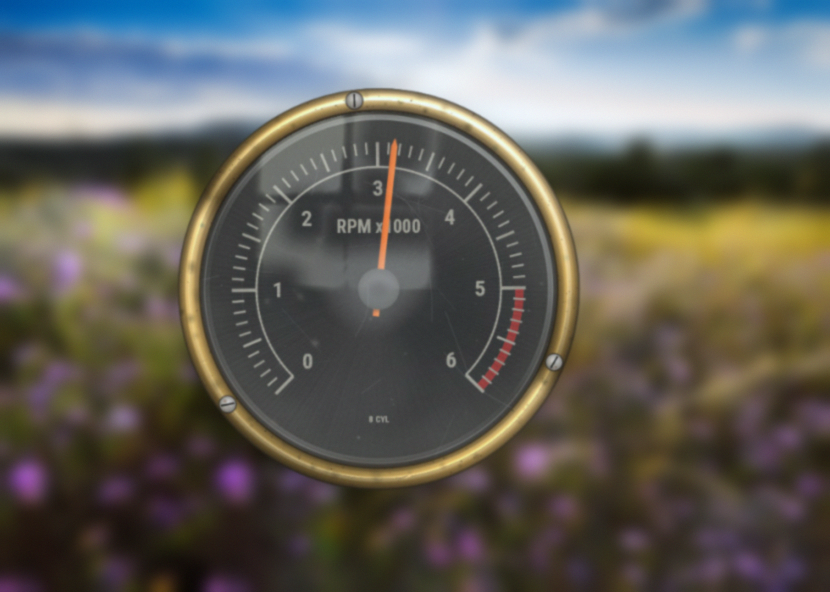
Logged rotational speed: 3150 rpm
